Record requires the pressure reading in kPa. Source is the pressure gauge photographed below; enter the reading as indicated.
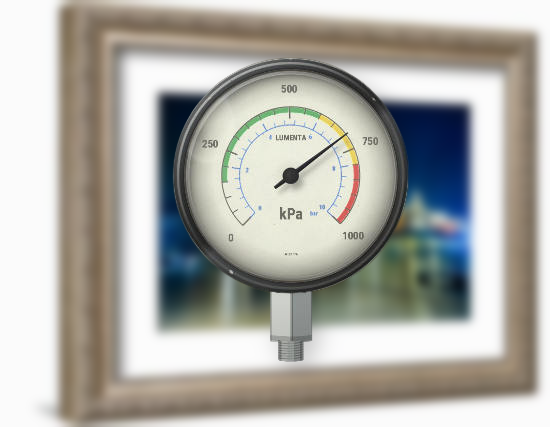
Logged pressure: 700 kPa
